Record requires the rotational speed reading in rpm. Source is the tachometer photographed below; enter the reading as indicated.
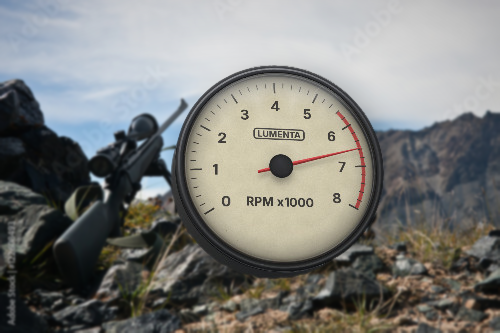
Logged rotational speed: 6600 rpm
